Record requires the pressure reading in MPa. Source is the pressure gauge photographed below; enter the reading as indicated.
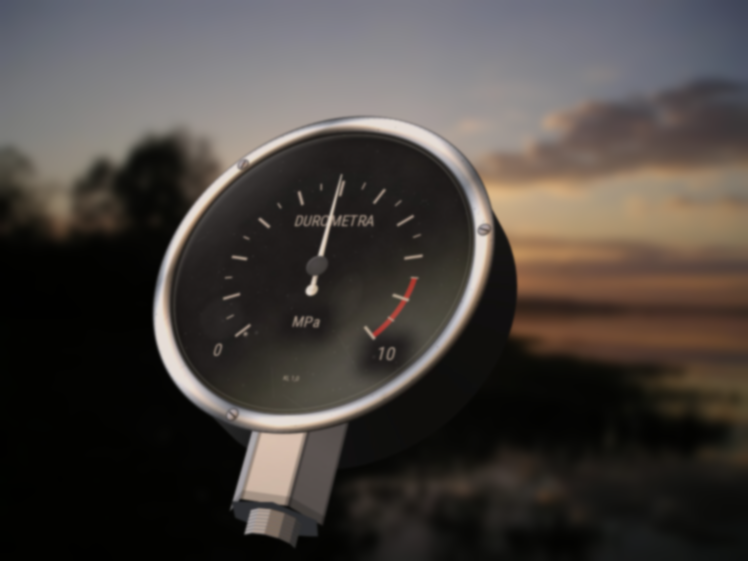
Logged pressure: 5 MPa
